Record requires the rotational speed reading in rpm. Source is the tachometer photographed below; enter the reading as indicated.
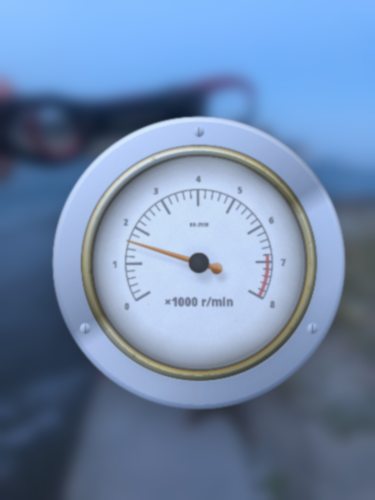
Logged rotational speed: 1600 rpm
